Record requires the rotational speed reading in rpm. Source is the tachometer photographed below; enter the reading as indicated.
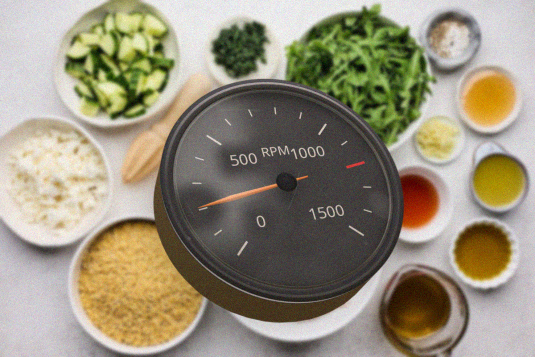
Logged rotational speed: 200 rpm
